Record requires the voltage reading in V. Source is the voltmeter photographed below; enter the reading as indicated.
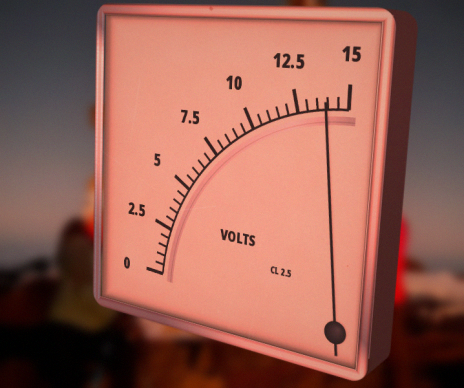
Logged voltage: 14 V
